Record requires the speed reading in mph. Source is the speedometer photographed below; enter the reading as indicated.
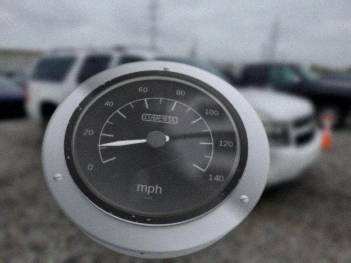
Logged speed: 10 mph
